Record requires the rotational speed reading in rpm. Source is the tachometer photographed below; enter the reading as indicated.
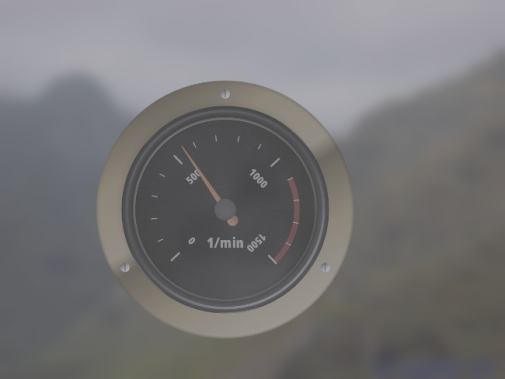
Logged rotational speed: 550 rpm
